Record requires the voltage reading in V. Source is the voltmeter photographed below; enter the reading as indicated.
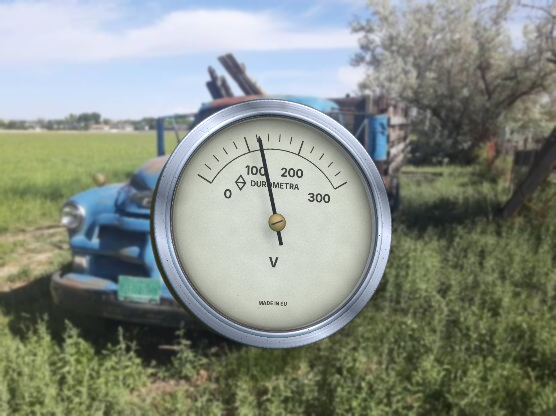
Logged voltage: 120 V
